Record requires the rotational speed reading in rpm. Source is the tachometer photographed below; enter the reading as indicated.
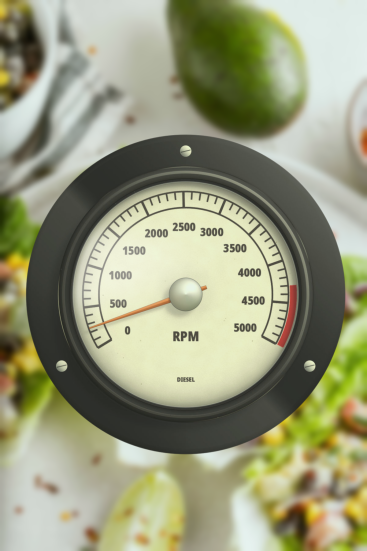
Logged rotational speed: 250 rpm
